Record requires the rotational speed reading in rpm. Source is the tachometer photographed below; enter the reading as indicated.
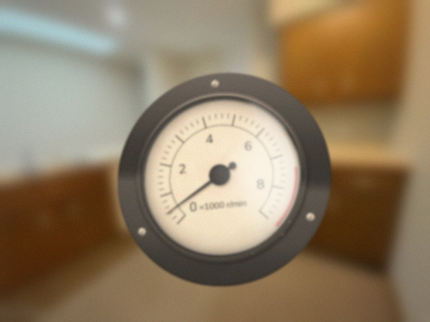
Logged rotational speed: 400 rpm
